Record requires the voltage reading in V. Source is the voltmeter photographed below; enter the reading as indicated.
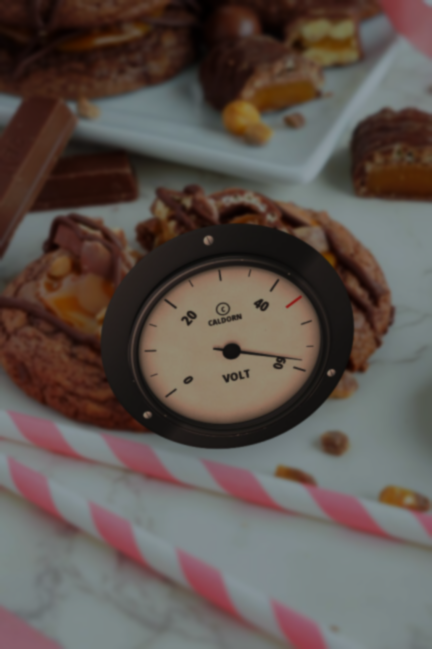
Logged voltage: 57.5 V
